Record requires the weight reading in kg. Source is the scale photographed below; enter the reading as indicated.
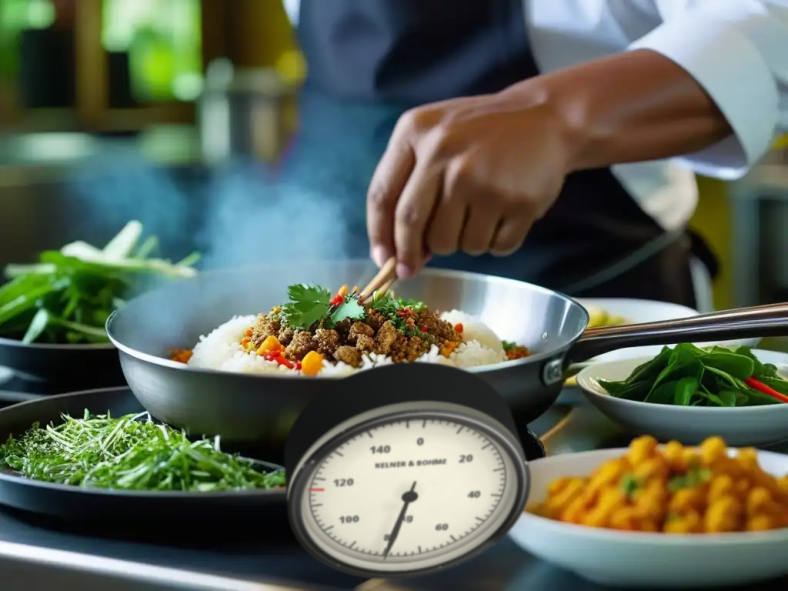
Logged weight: 80 kg
